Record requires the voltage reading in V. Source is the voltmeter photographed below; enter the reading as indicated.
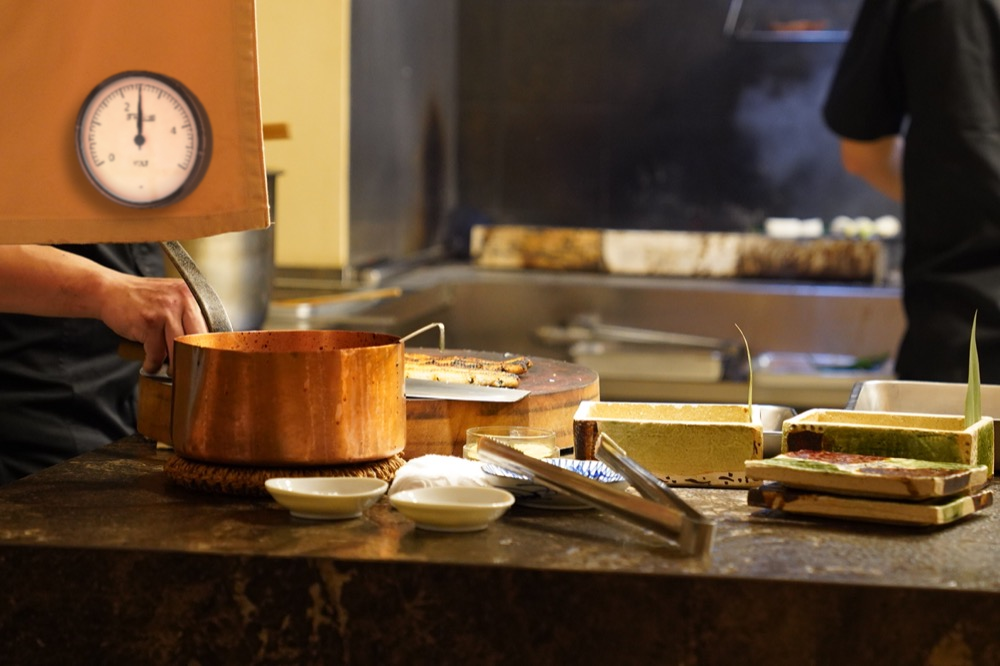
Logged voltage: 2.5 V
